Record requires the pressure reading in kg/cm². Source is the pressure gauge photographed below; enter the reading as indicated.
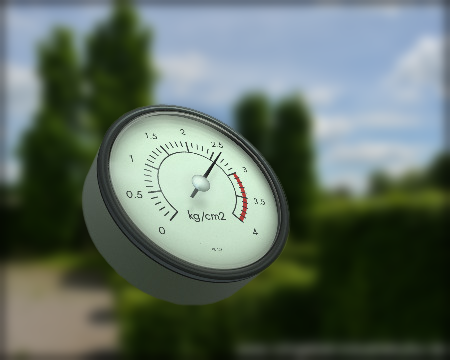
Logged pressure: 2.6 kg/cm²
